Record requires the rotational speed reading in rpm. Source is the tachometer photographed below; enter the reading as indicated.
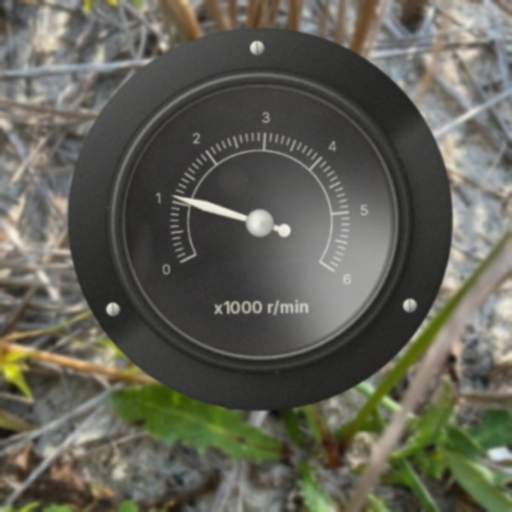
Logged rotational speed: 1100 rpm
